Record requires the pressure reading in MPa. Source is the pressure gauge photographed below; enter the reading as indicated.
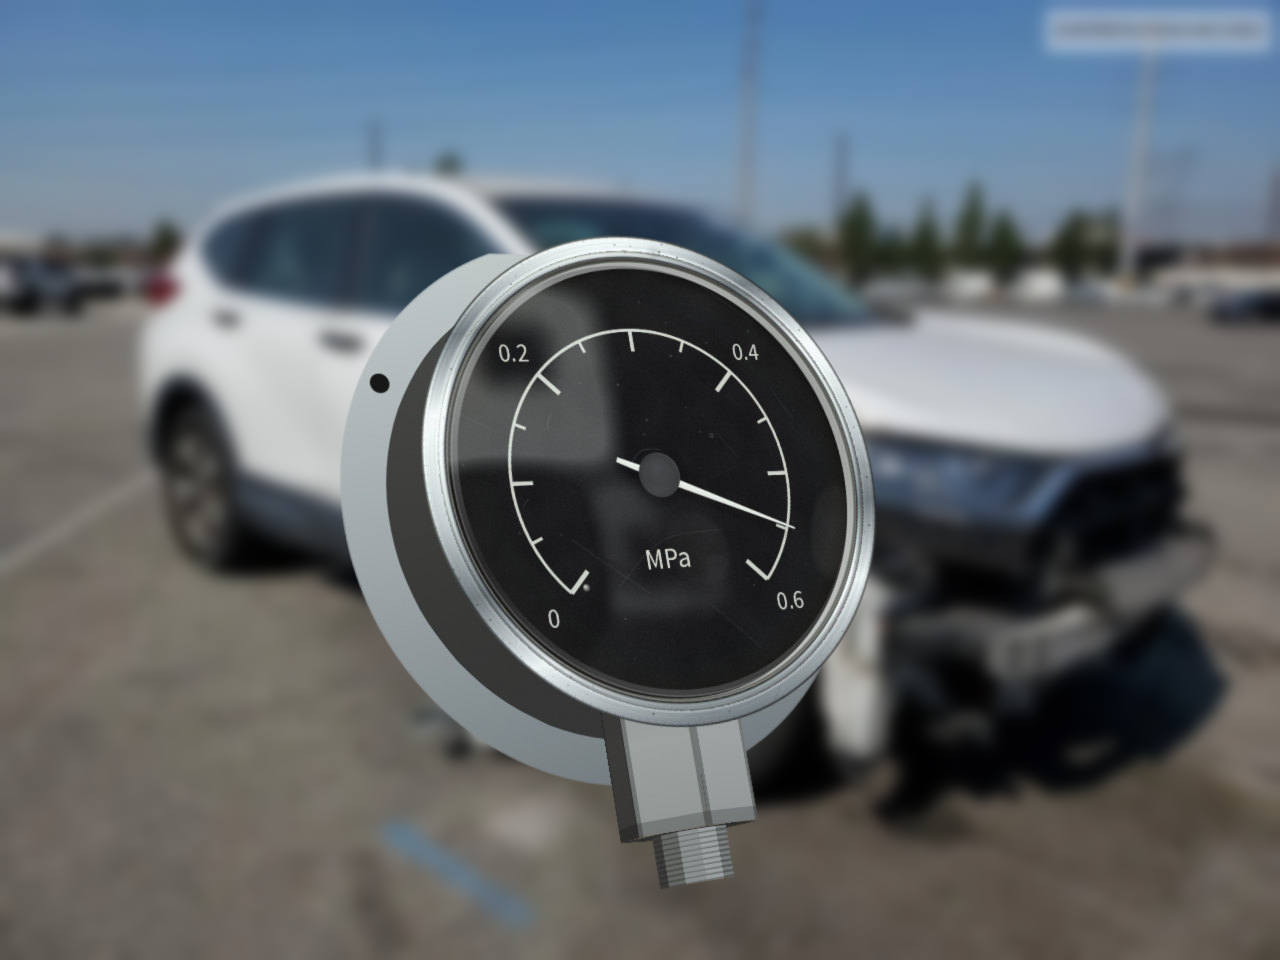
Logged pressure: 0.55 MPa
